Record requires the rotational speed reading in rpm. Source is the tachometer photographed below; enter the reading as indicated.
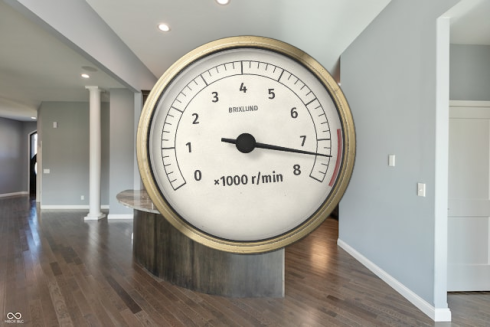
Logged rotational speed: 7400 rpm
